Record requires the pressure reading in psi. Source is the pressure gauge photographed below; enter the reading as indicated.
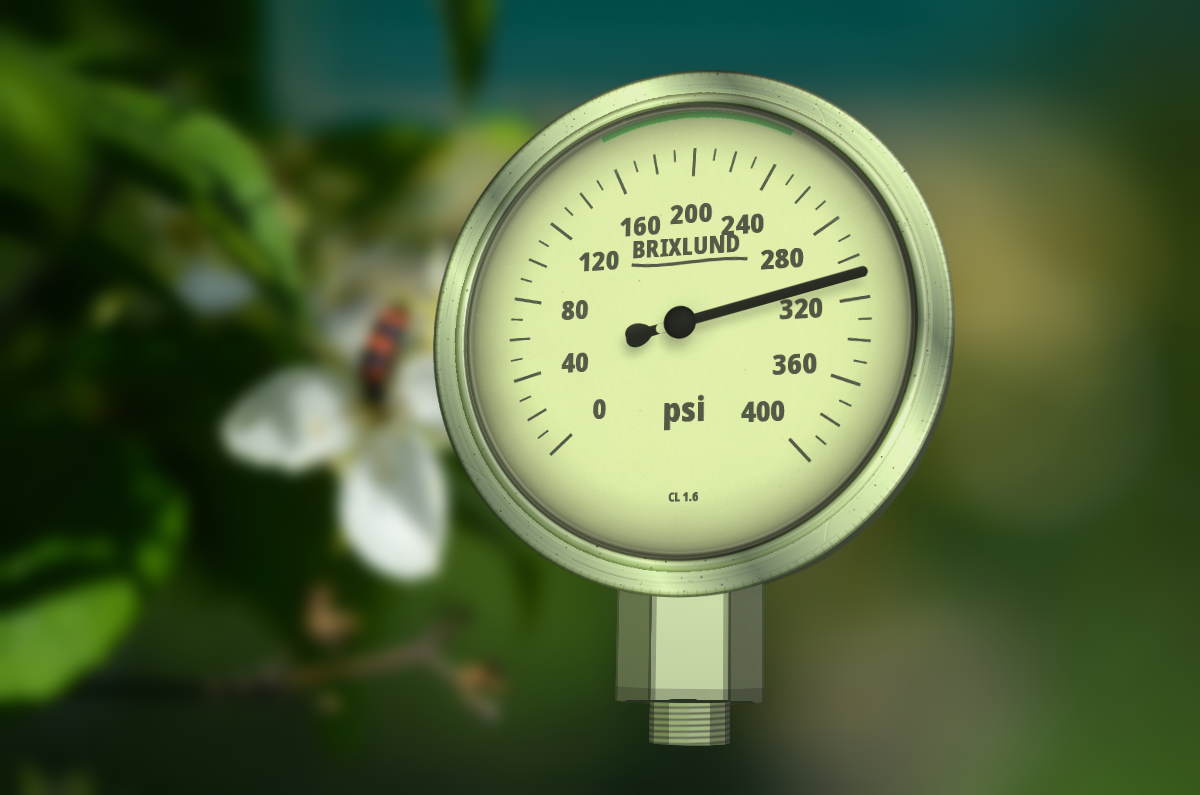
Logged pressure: 310 psi
